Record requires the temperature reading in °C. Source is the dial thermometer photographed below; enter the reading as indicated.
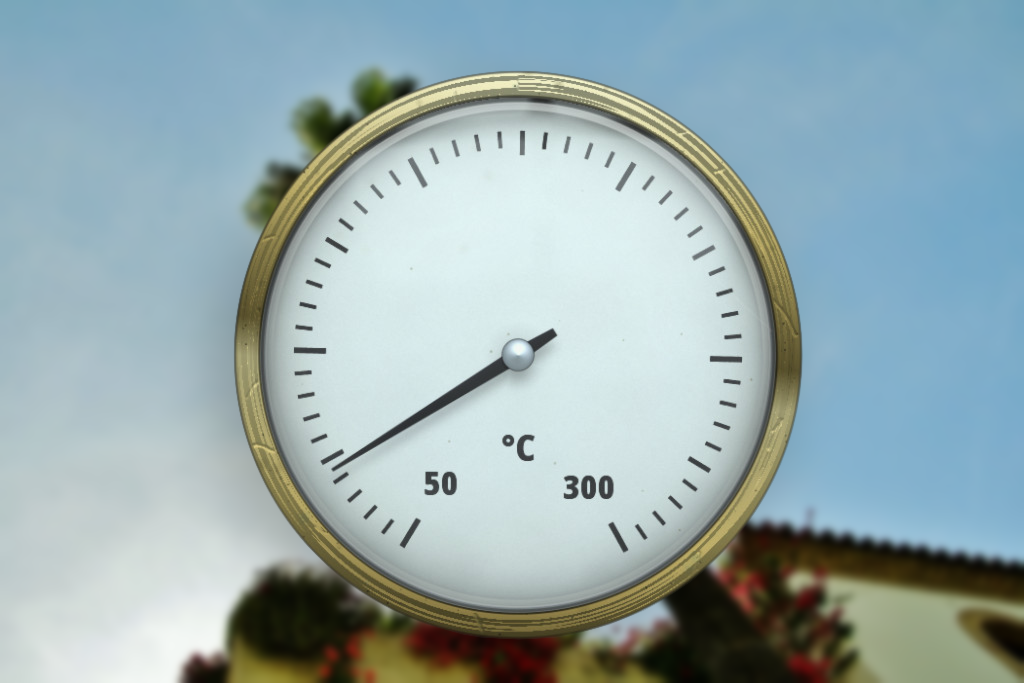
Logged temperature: 72.5 °C
